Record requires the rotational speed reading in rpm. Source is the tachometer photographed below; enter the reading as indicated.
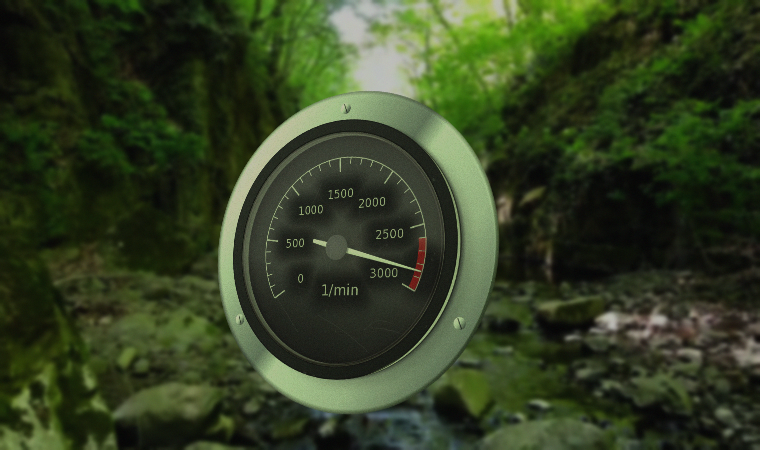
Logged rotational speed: 2850 rpm
